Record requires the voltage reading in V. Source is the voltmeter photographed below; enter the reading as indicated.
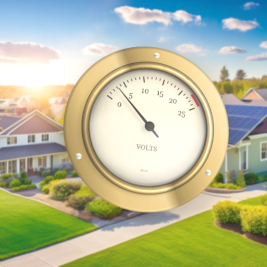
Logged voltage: 3 V
